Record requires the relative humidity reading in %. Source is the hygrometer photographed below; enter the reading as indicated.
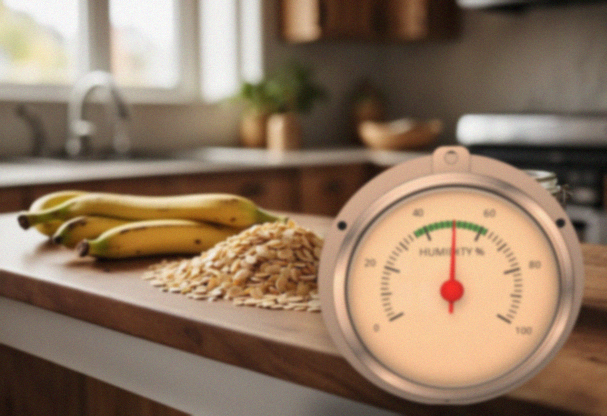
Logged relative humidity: 50 %
